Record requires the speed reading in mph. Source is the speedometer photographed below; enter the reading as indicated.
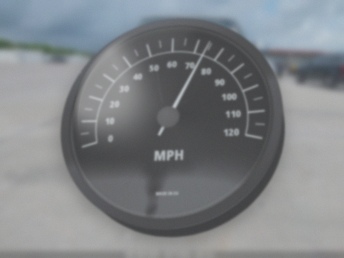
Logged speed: 75 mph
